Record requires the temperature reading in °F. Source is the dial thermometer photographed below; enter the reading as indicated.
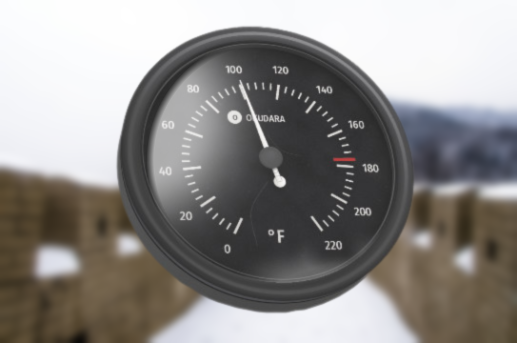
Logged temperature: 100 °F
